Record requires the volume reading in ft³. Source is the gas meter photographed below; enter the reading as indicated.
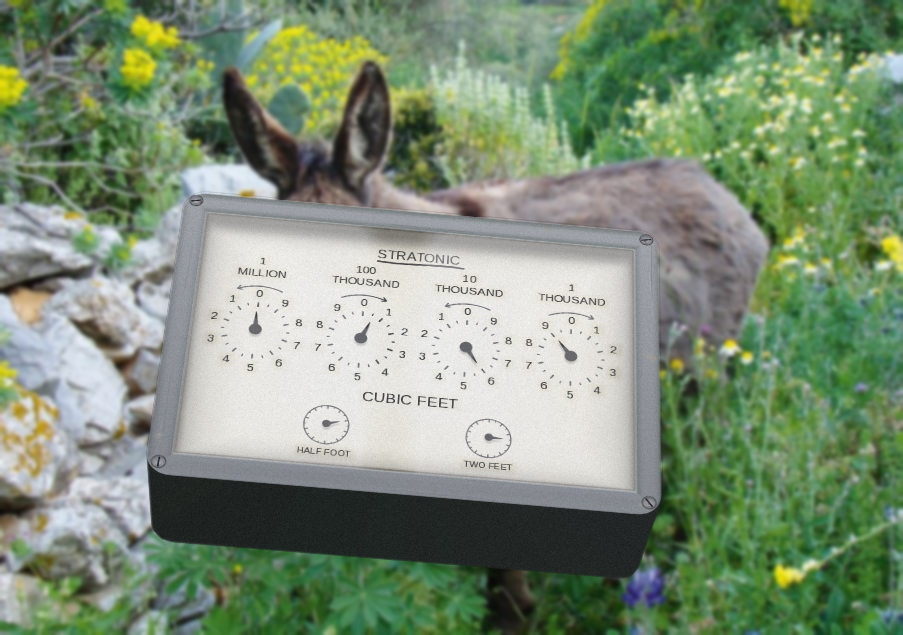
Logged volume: 5900 ft³
